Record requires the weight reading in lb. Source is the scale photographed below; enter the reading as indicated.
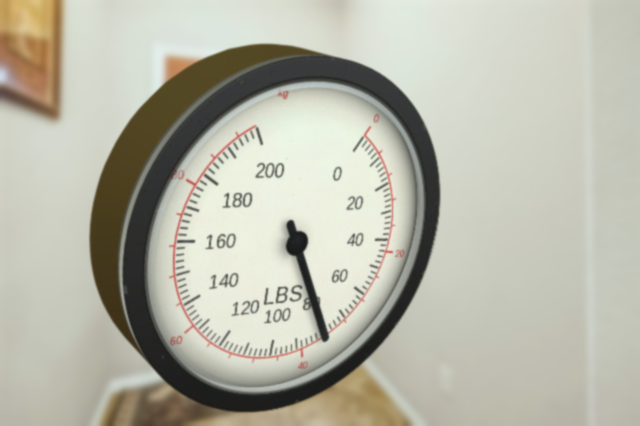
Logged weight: 80 lb
